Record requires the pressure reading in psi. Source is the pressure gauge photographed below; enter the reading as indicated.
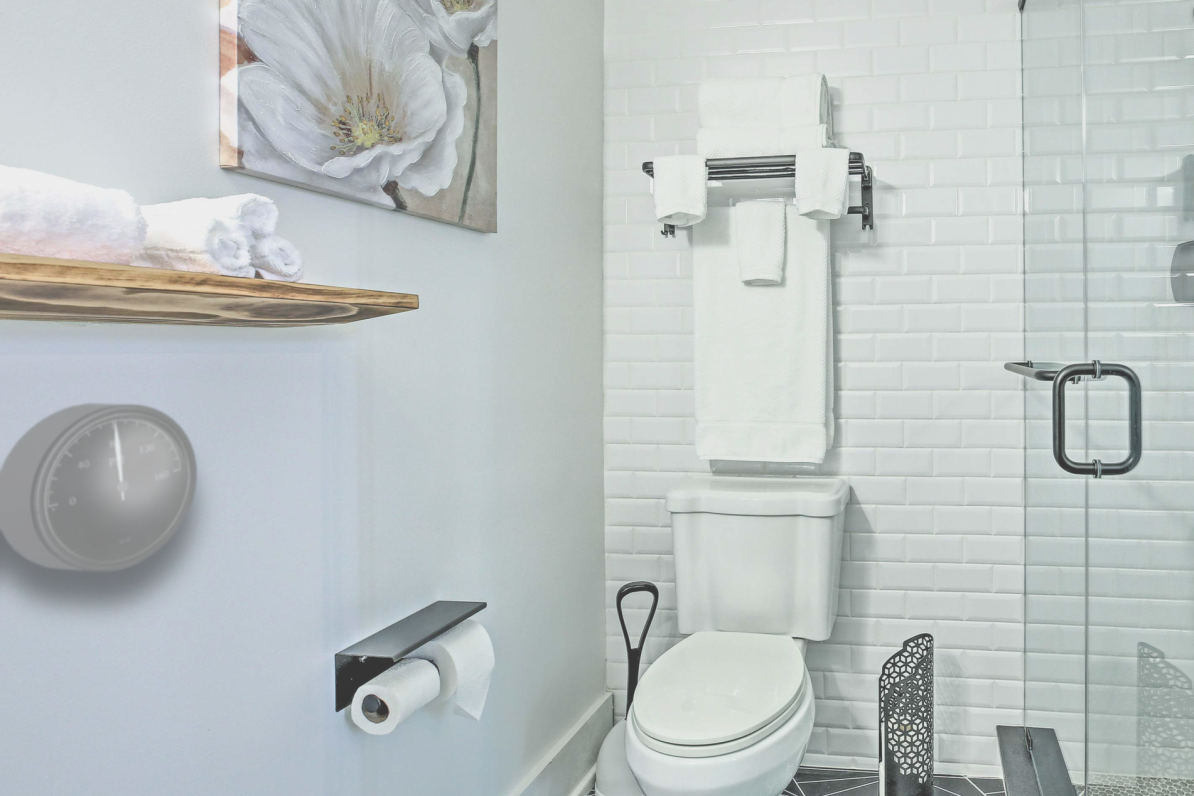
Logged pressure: 80 psi
